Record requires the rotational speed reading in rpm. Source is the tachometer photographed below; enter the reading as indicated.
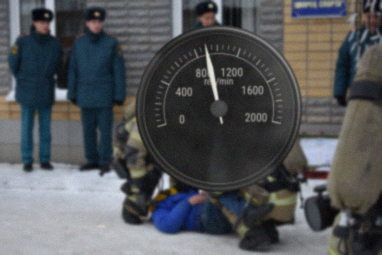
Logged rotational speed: 900 rpm
